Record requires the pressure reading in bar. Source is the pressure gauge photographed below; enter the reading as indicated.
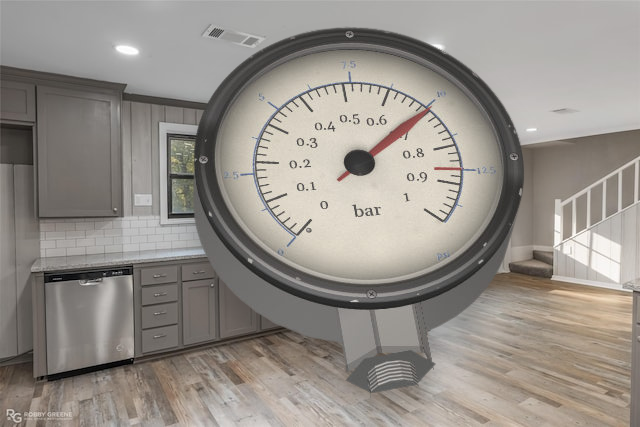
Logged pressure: 0.7 bar
